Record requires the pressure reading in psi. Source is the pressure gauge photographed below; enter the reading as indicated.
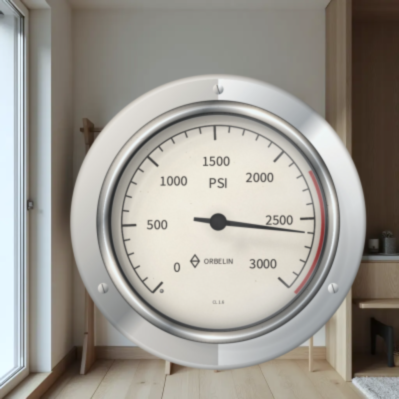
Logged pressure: 2600 psi
